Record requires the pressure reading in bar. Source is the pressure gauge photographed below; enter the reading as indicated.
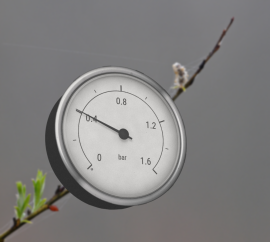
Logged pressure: 0.4 bar
